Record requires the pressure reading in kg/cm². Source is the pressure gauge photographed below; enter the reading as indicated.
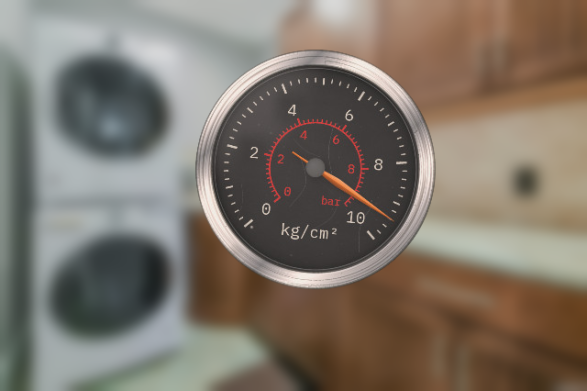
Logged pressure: 9.4 kg/cm²
